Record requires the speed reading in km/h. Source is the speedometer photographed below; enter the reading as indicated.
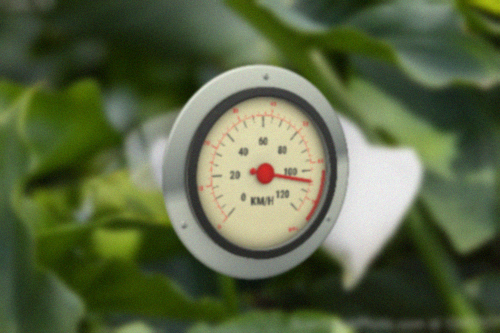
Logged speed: 105 km/h
